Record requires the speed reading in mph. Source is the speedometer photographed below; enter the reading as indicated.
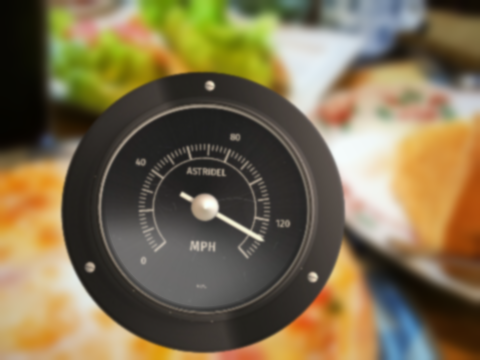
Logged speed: 130 mph
